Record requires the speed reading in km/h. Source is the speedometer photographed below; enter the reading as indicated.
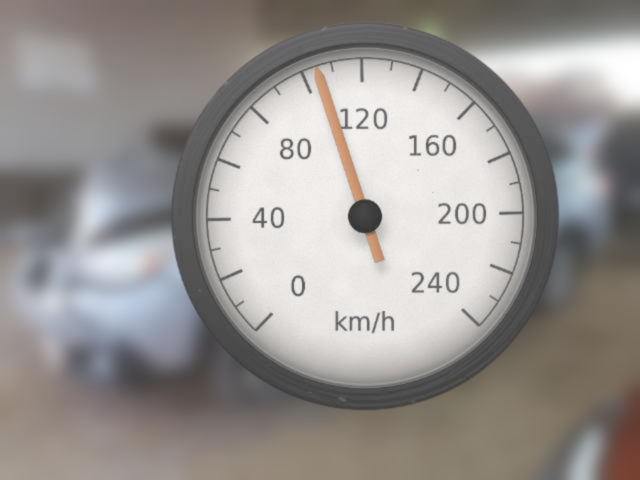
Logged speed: 105 km/h
